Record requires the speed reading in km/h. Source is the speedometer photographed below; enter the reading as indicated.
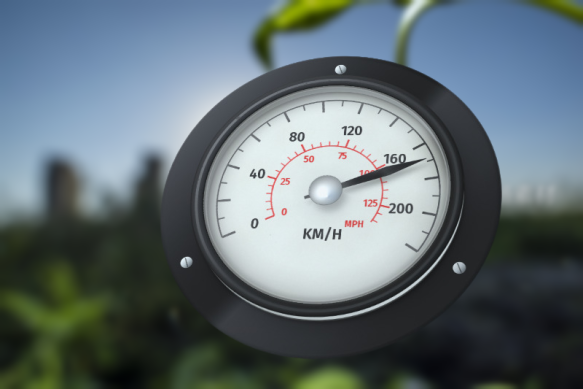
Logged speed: 170 km/h
